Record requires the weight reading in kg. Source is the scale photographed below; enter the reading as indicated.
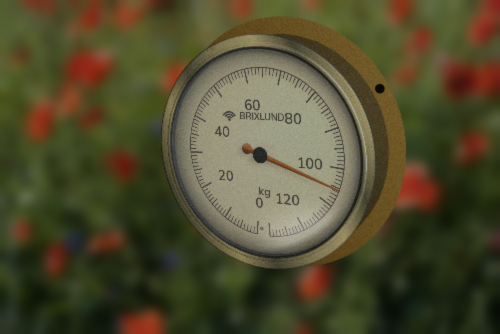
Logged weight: 105 kg
